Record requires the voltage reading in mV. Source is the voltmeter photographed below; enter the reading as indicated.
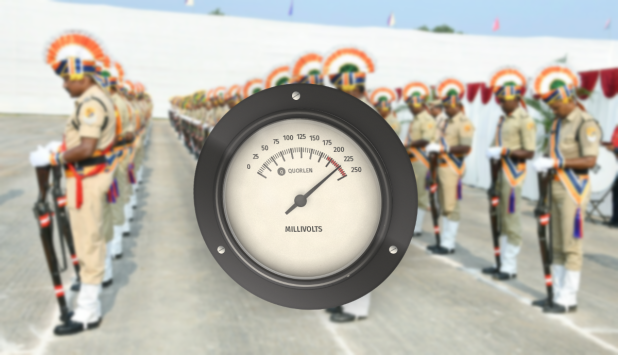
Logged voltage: 225 mV
